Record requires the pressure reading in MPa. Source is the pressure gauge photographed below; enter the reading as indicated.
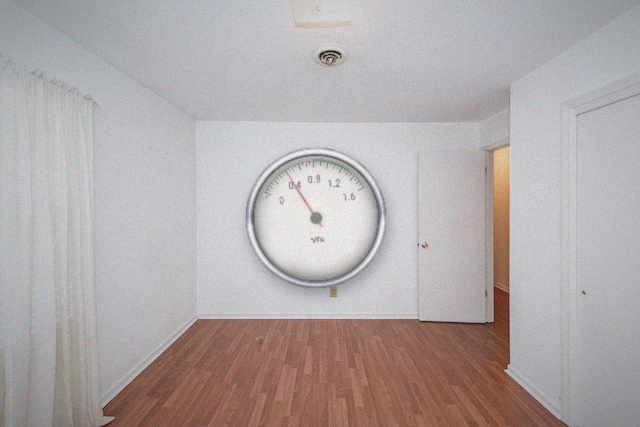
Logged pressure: 0.4 MPa
